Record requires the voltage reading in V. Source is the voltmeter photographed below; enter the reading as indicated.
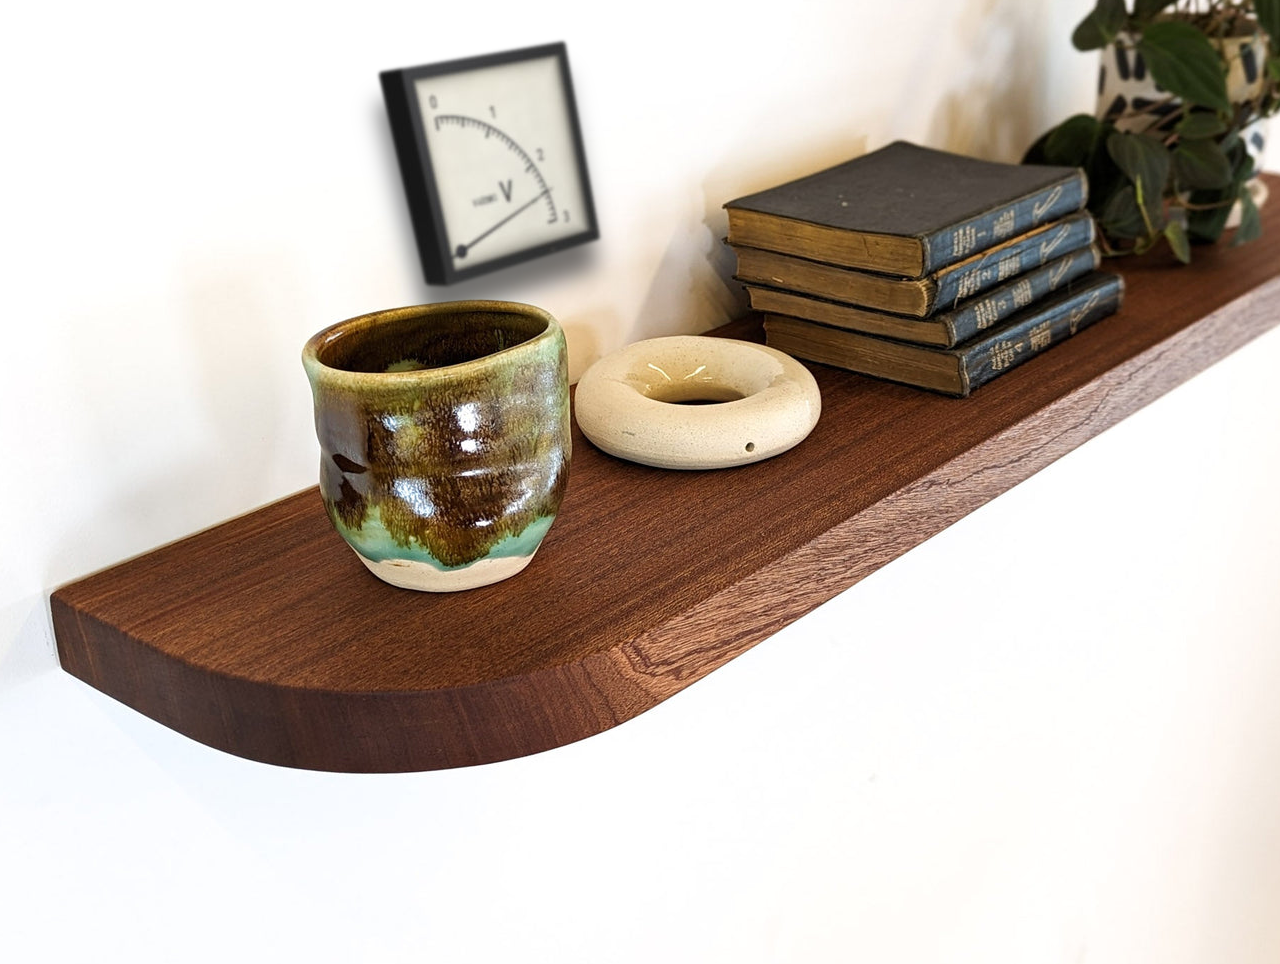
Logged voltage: 2.5 V
